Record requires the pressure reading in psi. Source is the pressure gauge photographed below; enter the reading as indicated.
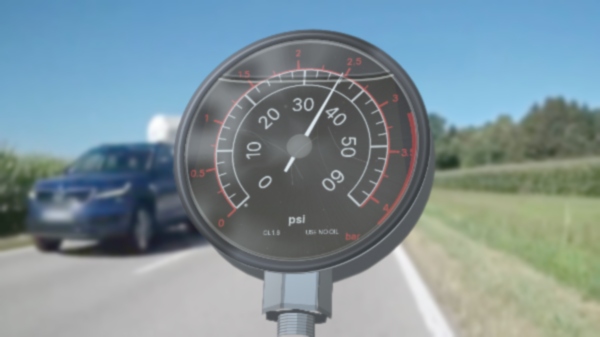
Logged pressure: 36 psi
